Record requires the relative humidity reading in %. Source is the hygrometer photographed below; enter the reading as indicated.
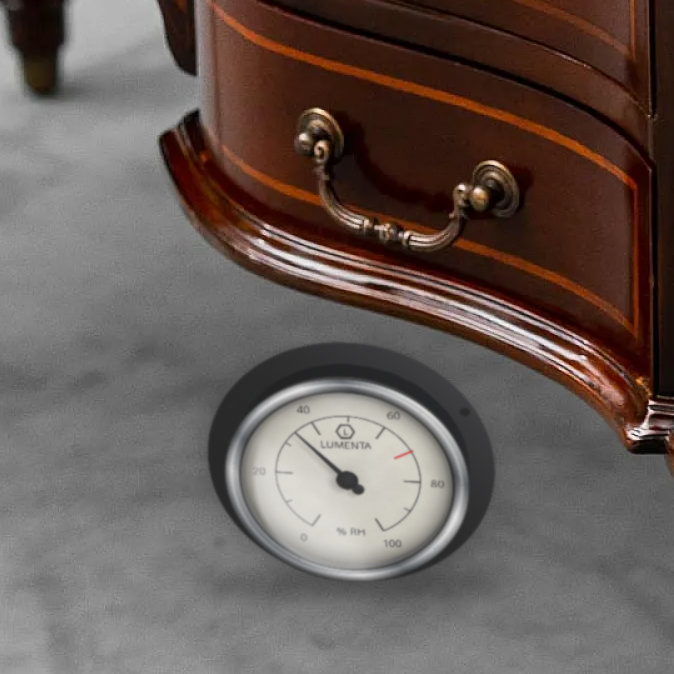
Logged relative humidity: 35 %
